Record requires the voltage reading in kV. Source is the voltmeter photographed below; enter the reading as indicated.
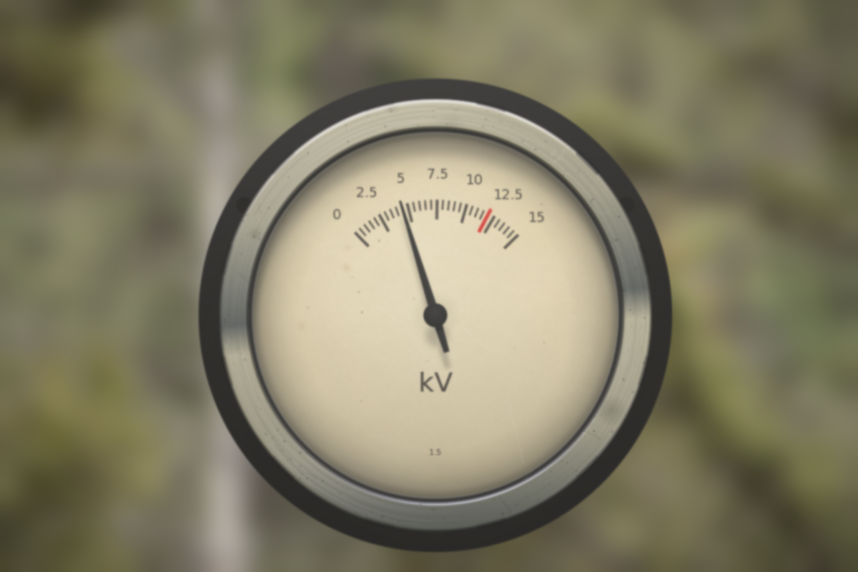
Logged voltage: 4.5 kV
